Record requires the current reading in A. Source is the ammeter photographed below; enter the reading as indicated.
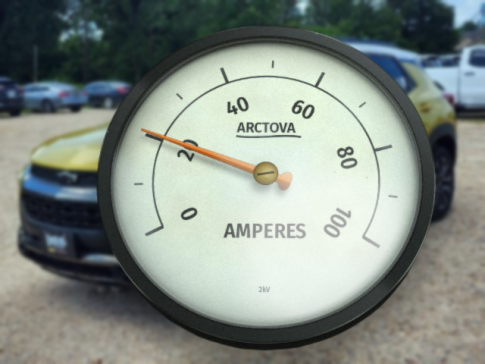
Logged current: 20 A
